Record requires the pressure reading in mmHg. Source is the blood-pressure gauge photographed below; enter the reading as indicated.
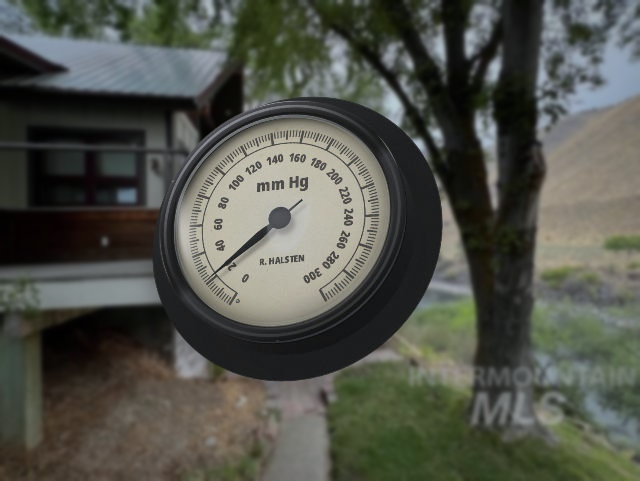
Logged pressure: 20 mmHg
